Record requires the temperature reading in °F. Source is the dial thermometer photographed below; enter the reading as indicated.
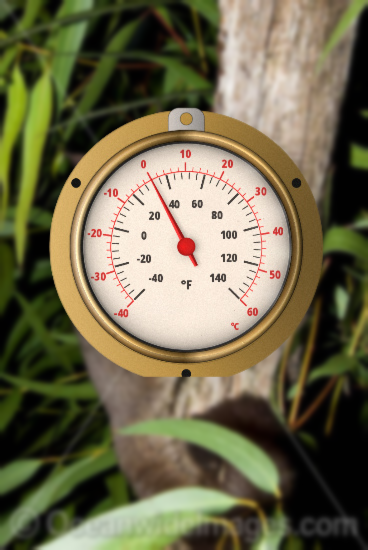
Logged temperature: 32 °F
